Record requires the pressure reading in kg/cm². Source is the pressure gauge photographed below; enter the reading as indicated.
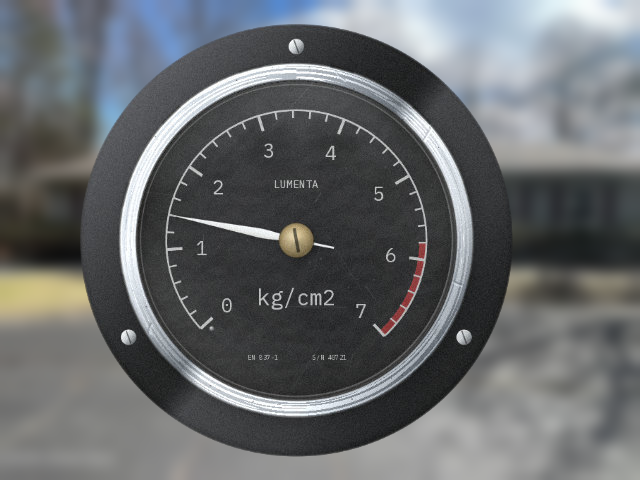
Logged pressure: 1.4 kg/cm²
